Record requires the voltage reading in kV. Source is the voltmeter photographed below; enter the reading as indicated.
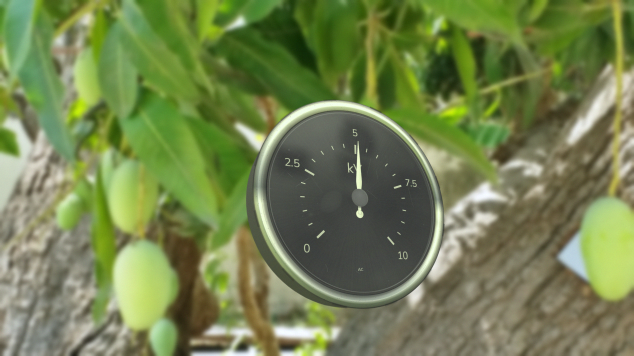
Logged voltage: 5 kV
